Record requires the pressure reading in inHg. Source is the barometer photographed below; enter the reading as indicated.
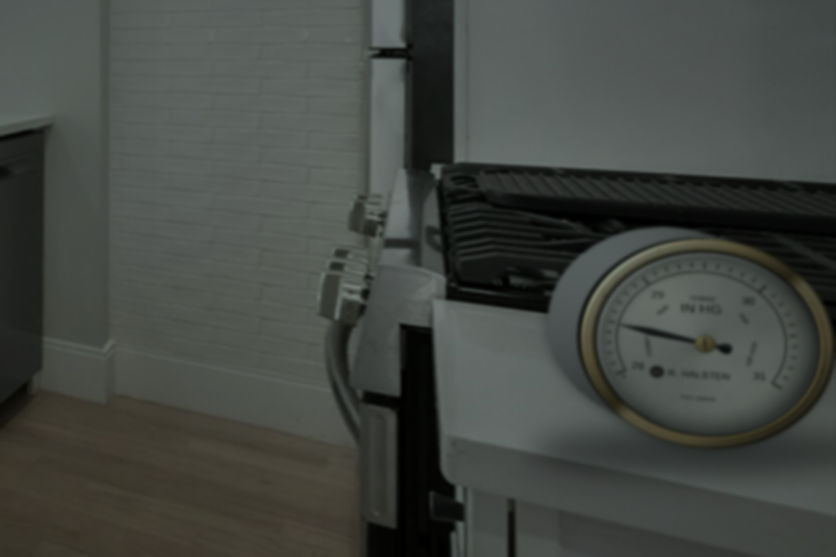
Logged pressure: 28.5 inHg
